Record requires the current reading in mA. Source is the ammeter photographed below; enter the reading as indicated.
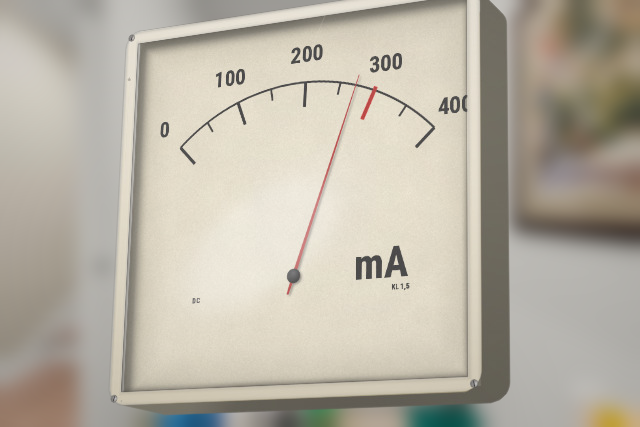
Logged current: 275 mA
